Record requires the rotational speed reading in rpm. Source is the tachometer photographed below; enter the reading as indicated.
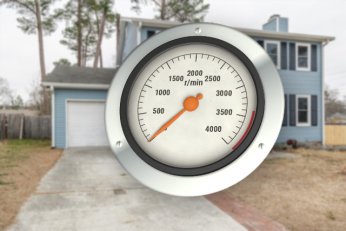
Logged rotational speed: 0 rpm
